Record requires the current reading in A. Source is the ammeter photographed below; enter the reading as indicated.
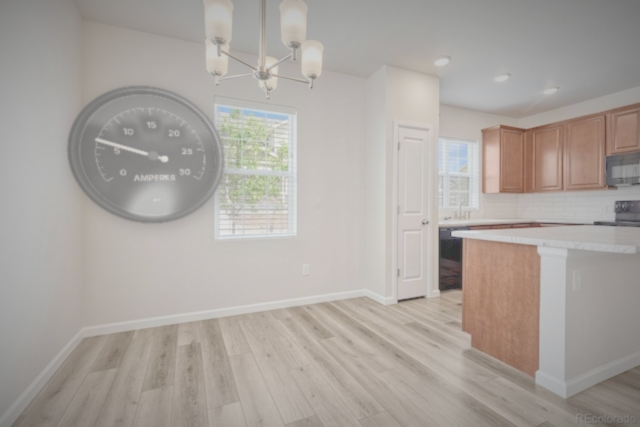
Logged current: 6 A
